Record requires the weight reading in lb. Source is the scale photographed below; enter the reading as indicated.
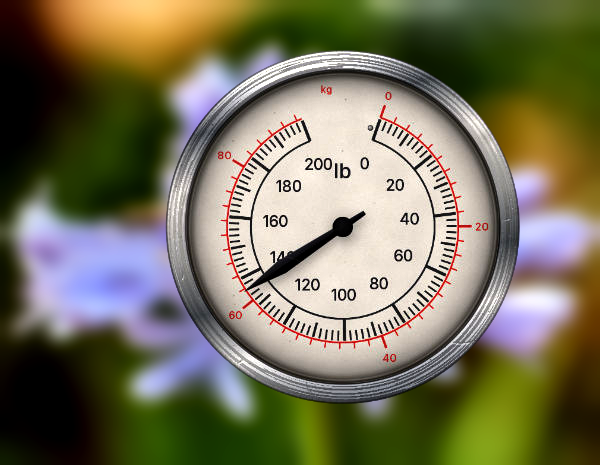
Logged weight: 136 lb
